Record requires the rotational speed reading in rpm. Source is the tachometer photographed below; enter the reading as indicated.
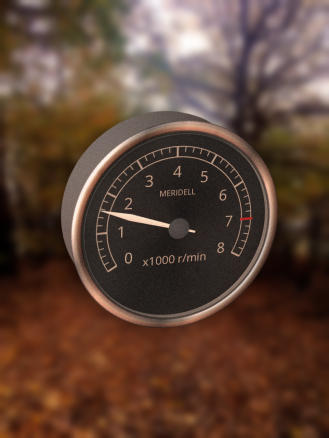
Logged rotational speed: 1600 rpm
